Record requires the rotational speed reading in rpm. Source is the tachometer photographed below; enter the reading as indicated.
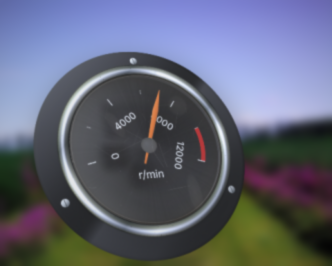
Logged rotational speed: 7000 rpm
